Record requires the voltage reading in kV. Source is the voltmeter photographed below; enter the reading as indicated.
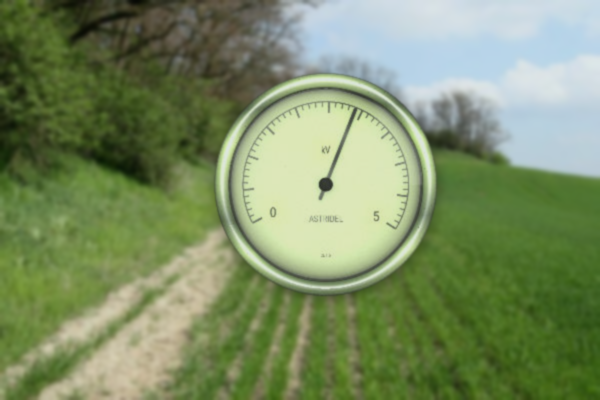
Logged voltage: 2.9 kV
